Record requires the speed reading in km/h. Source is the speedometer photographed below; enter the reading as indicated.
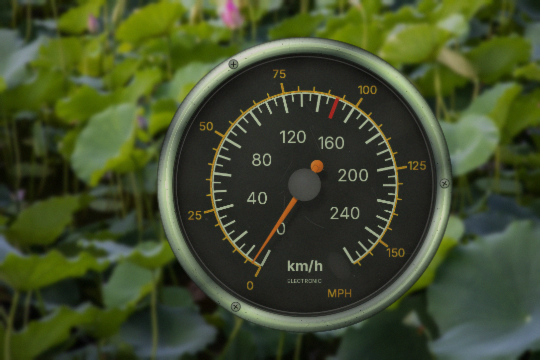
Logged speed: 5 km/h
